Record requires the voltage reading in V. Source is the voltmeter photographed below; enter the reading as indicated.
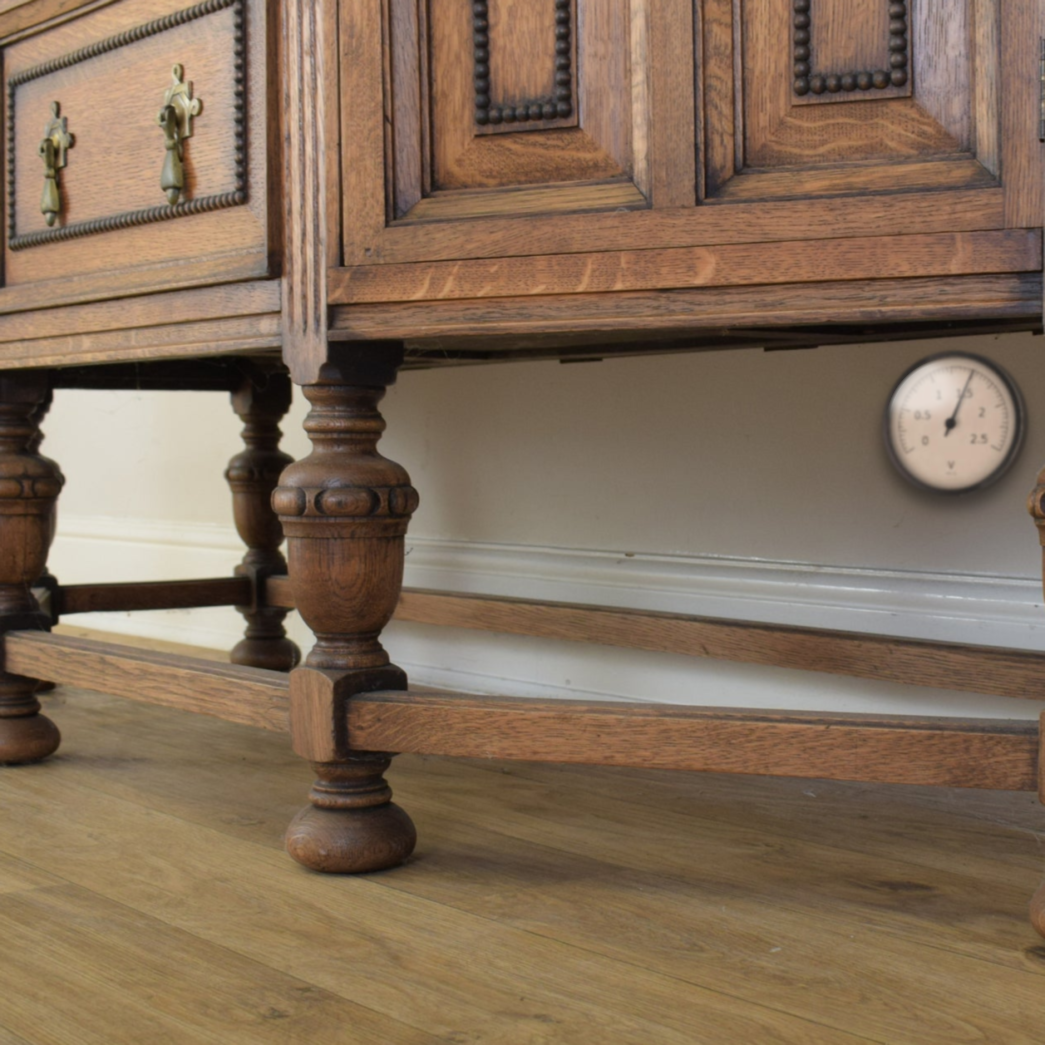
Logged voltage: 1.5 V
